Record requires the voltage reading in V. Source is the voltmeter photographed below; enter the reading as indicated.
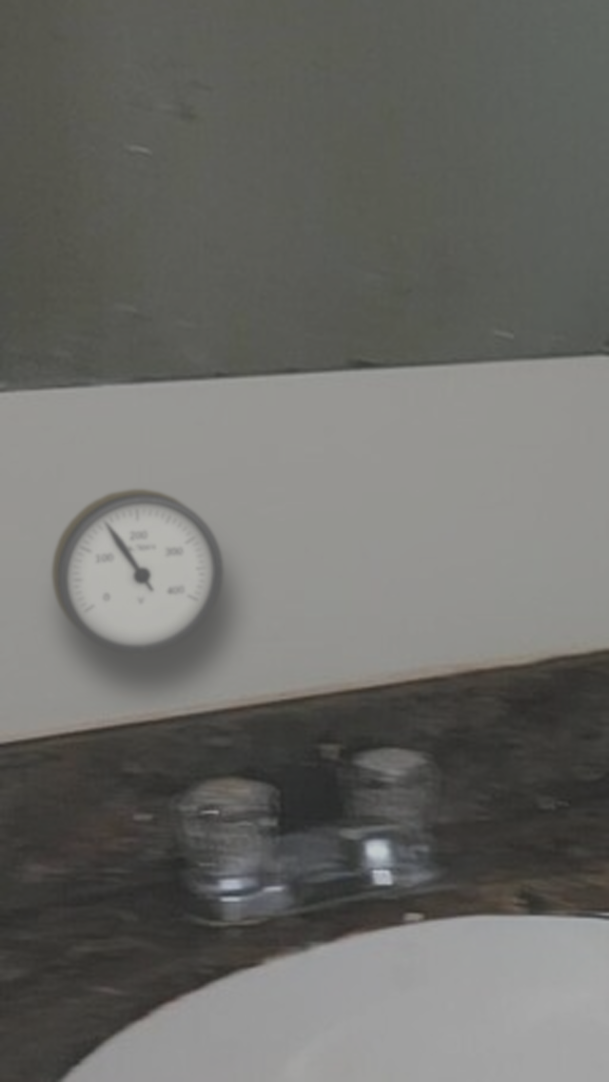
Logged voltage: 150 V
